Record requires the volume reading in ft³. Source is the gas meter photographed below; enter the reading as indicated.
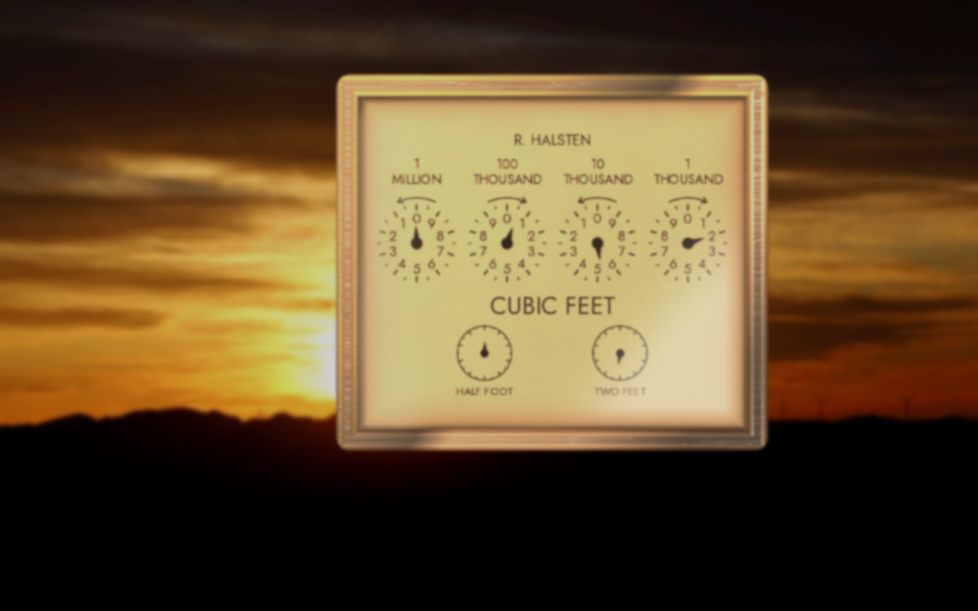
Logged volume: 5200 ft³
